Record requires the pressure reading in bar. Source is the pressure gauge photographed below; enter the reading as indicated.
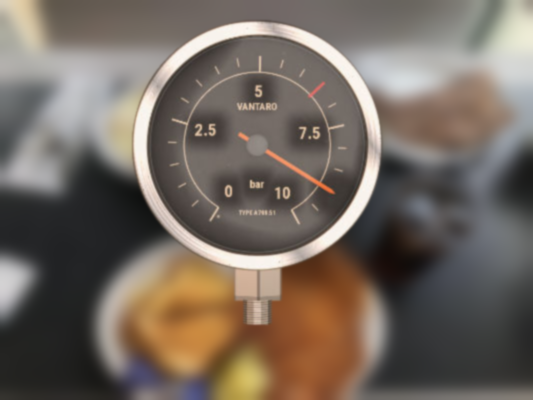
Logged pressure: 9 bar
